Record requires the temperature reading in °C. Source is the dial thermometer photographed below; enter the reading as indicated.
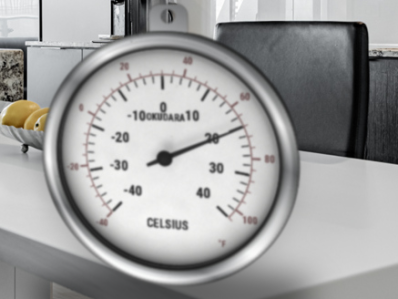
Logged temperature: 20 °C
